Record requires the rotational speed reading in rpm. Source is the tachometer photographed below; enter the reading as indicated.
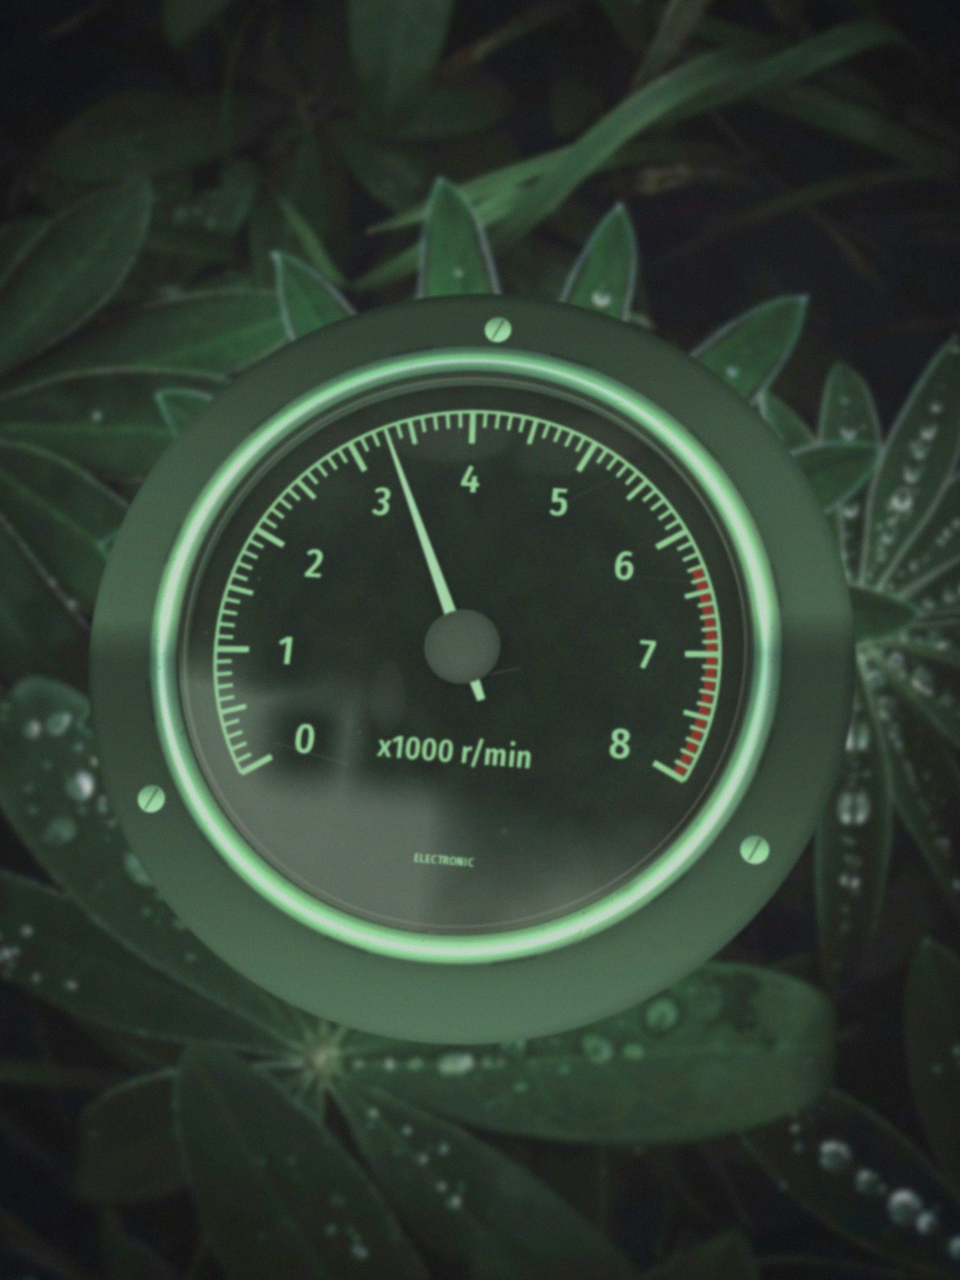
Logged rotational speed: 3300 rpm
